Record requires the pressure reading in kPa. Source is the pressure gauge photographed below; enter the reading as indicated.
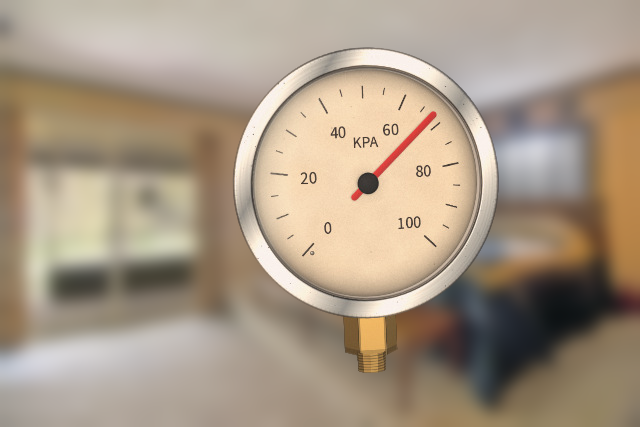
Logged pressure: 67.5 kPa
